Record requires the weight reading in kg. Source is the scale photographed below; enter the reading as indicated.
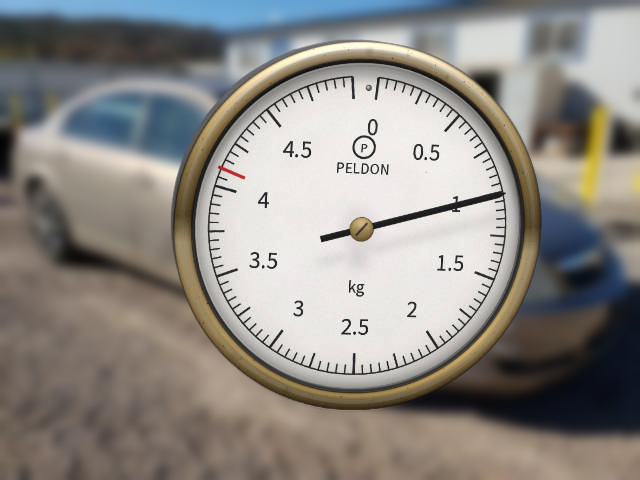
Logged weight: 1 kg
